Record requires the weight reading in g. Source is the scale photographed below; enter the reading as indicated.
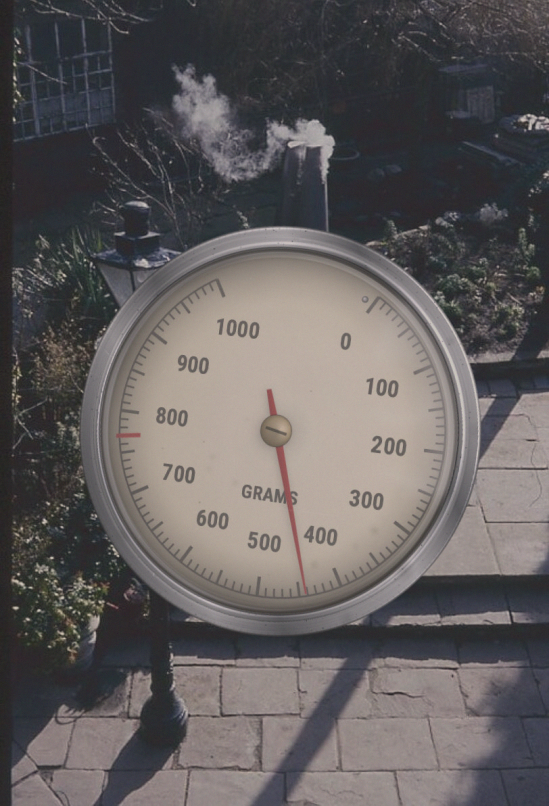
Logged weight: 440 g
